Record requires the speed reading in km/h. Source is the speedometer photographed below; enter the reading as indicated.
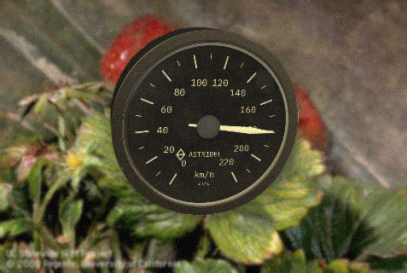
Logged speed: 180 km/h
